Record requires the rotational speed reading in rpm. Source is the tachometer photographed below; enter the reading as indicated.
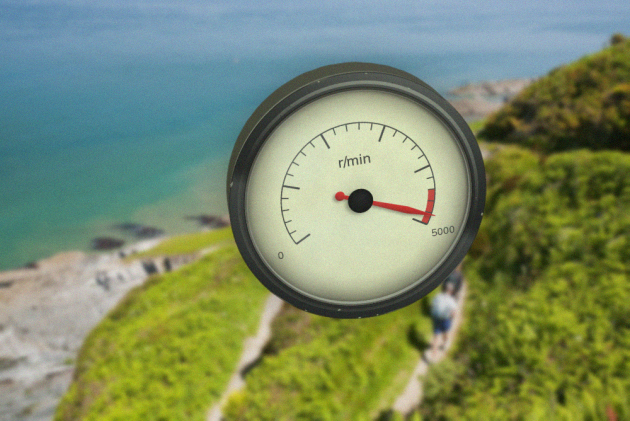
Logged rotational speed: 4800 rpm
